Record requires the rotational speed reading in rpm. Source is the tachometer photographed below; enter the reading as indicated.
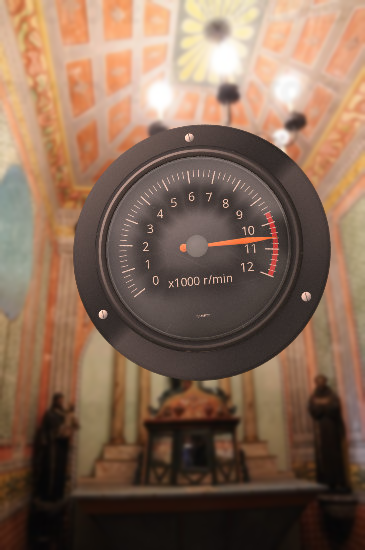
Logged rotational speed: 10600 rpm
